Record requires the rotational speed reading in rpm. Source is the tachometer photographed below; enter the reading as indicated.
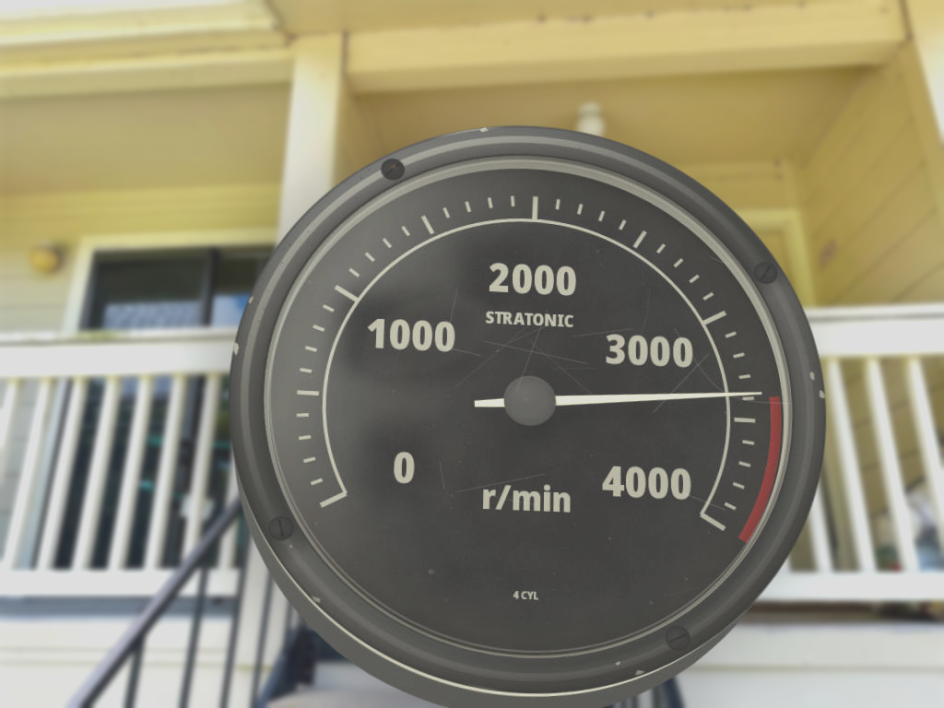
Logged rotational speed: 3400 rpm
